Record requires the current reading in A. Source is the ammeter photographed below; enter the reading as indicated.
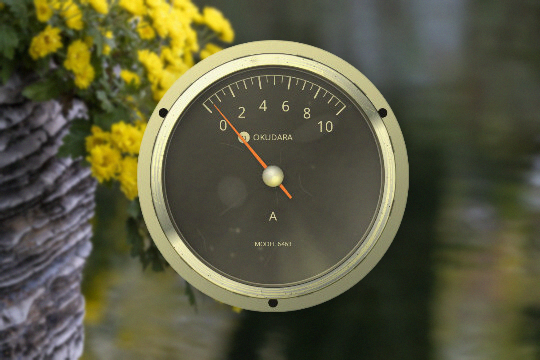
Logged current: 0.5 A
